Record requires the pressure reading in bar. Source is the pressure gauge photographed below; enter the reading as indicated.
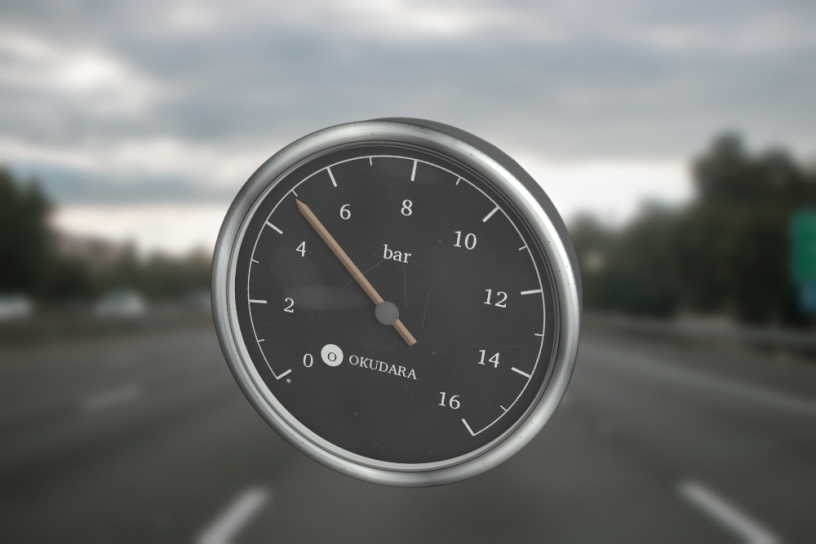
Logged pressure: 5 bar
